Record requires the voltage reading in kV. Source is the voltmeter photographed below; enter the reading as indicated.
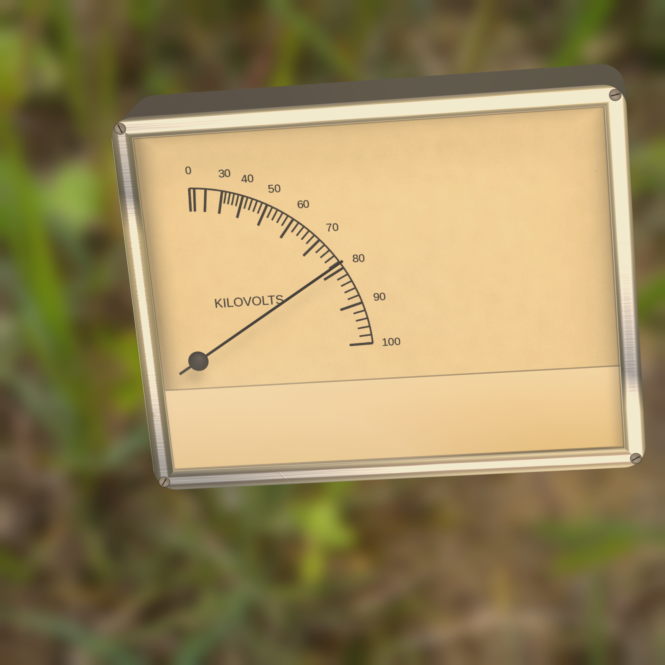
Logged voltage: 78 kV
